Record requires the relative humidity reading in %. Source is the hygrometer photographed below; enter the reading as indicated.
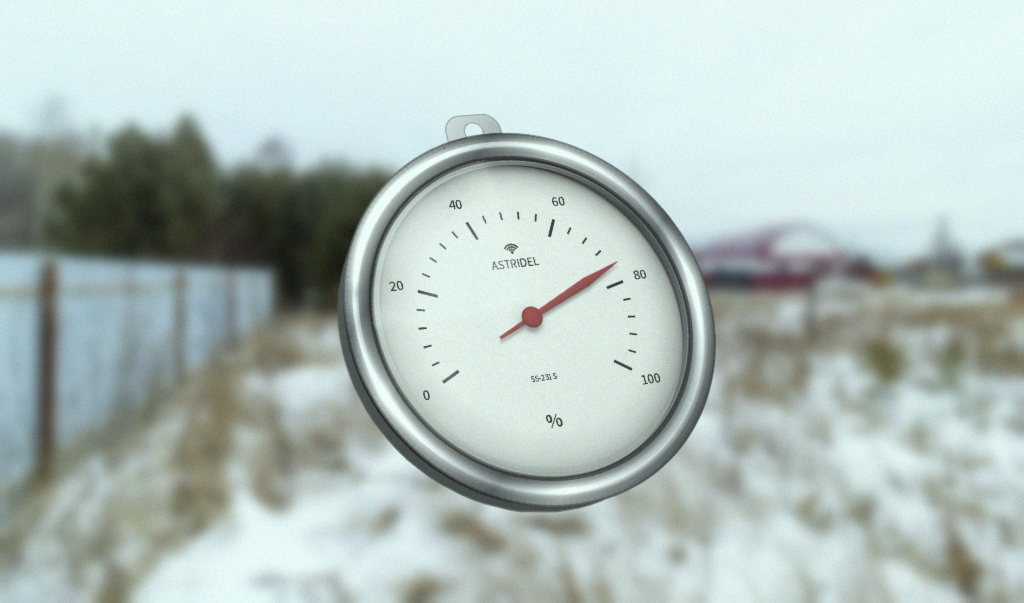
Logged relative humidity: 76 %
